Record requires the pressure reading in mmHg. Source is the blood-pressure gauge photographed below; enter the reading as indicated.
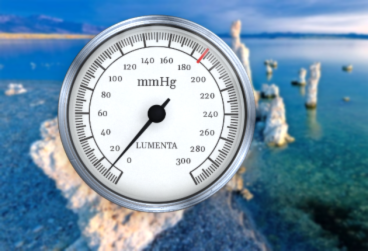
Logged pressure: 10 mmHg
